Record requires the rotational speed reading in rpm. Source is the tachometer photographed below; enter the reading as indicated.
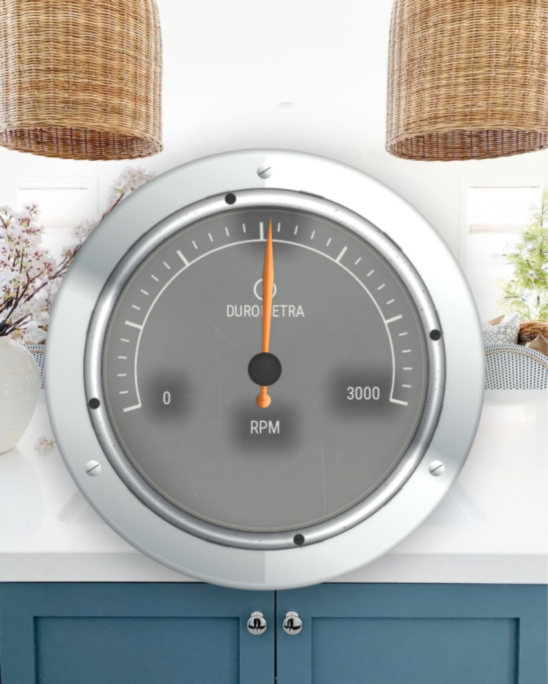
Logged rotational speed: 1550 rpm
